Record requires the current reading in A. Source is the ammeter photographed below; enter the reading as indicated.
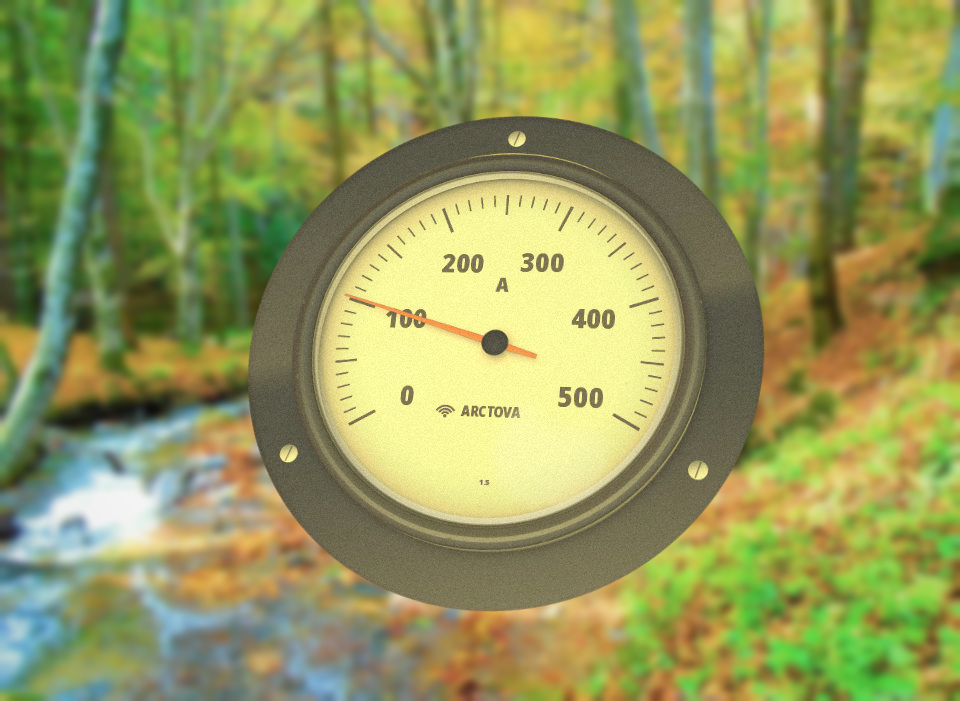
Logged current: 100 A
